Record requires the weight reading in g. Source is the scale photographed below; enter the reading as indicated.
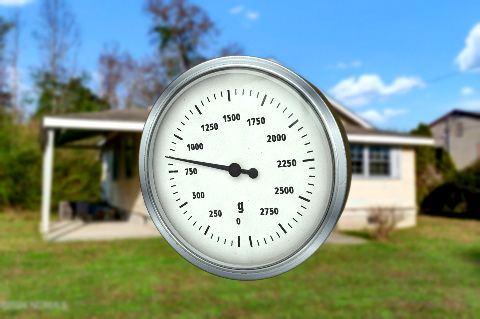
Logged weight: 850 g
